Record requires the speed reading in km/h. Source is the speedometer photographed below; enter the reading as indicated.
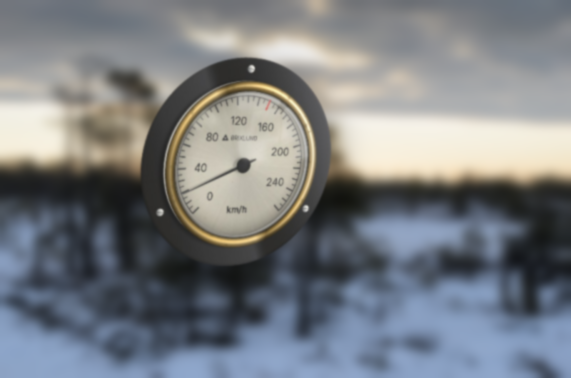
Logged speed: 20 km/h
